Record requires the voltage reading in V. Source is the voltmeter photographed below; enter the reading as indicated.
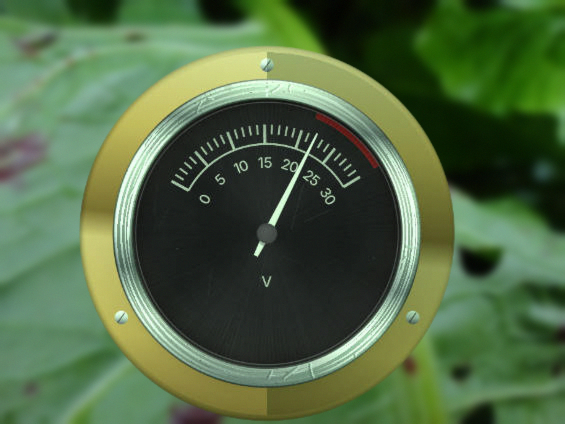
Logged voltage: 22 V
